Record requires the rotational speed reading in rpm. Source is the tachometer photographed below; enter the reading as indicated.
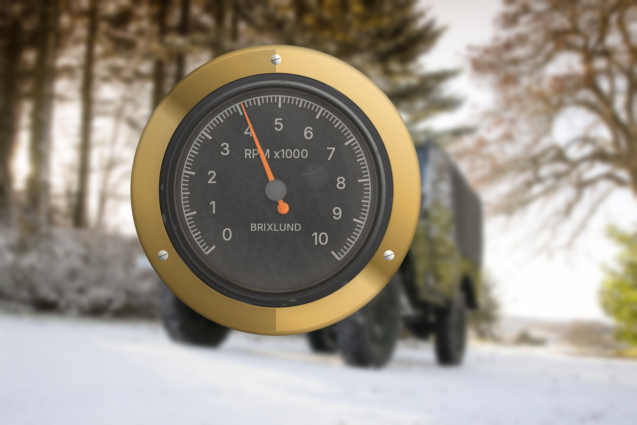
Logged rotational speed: 4100 rpm
